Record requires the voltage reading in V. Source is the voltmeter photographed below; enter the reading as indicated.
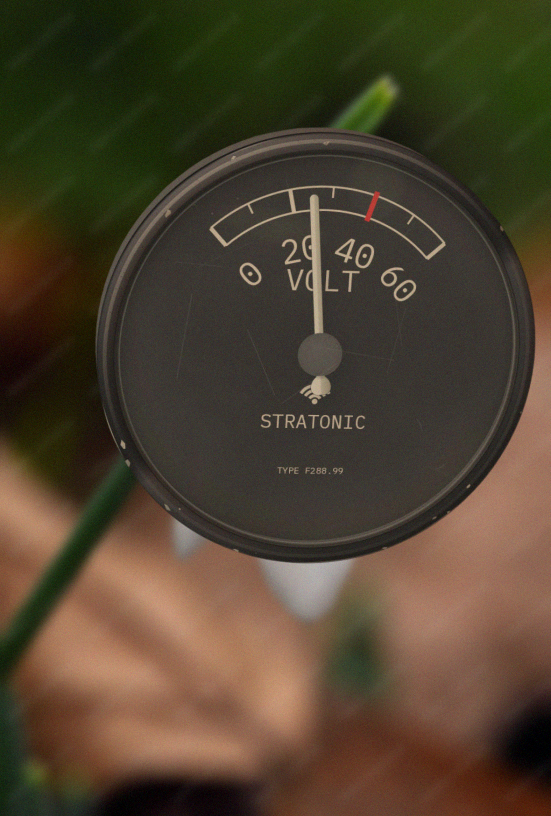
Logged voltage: 25 V
